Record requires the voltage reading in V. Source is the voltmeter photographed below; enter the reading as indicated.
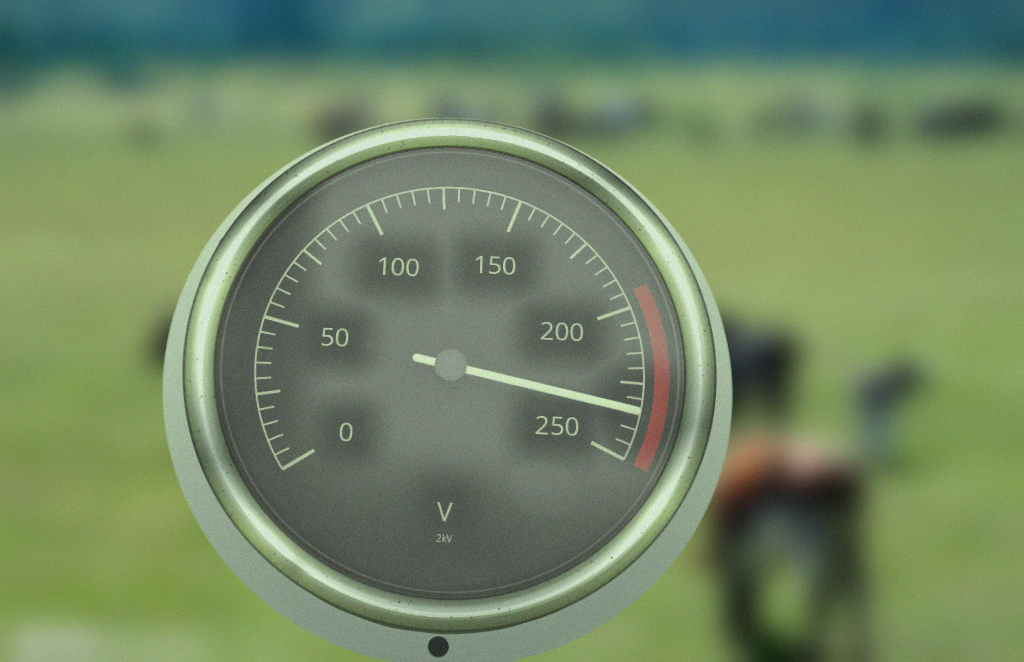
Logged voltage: 235 V
